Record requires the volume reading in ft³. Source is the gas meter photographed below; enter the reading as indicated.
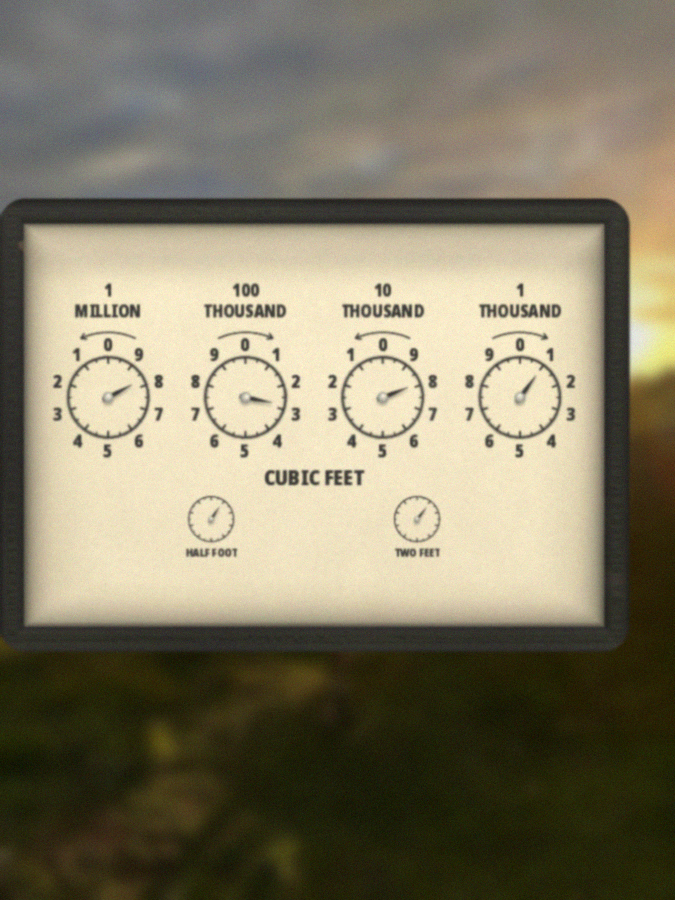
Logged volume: 828100 ft³
